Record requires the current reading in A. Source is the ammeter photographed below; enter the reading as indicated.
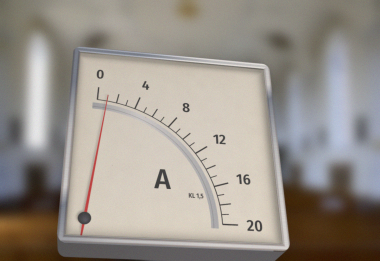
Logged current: 1 A
